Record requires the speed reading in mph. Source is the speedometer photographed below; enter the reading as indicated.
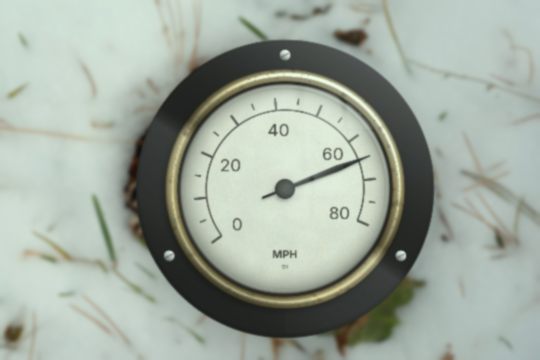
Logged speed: 65 mph
